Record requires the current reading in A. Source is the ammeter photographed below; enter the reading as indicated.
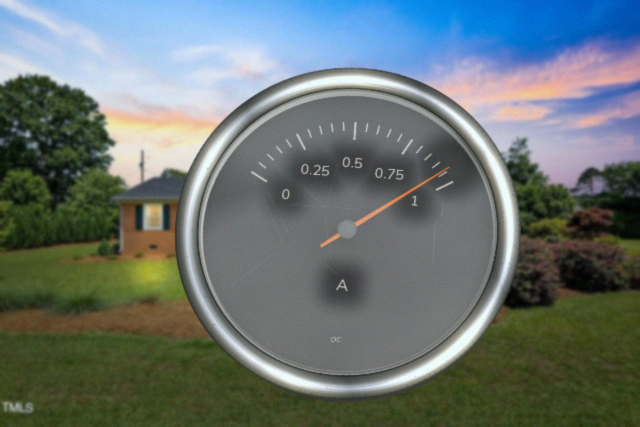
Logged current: 0.95 A
